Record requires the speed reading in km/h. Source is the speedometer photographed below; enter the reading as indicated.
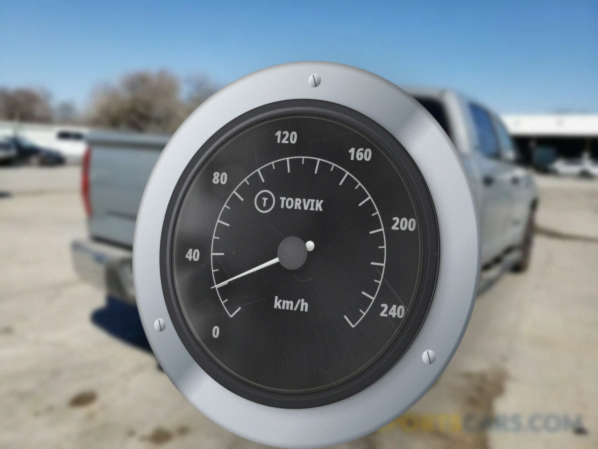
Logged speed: 20 km/h
